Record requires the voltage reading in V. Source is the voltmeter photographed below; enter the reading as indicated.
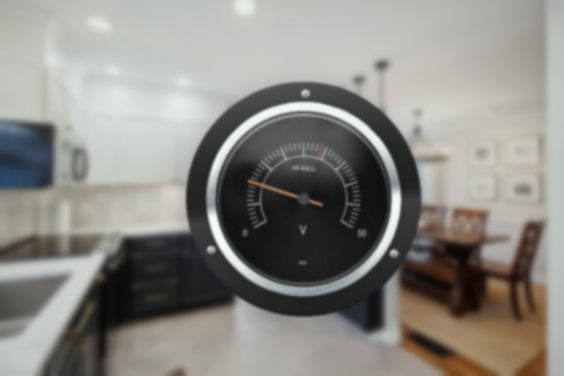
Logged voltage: 10 V
